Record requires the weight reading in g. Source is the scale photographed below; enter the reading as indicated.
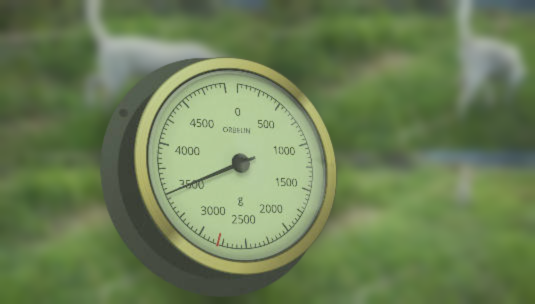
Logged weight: 3500 g
